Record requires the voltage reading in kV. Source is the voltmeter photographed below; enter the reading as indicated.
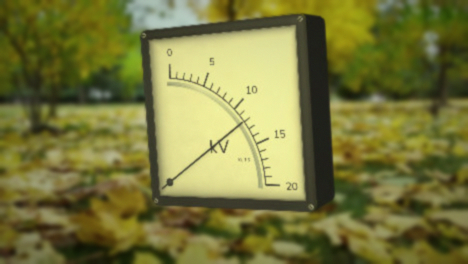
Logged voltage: 12 kV
